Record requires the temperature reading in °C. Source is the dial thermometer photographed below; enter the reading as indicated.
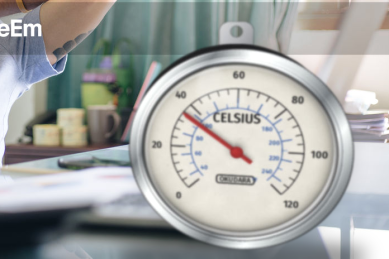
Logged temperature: 36 °C
